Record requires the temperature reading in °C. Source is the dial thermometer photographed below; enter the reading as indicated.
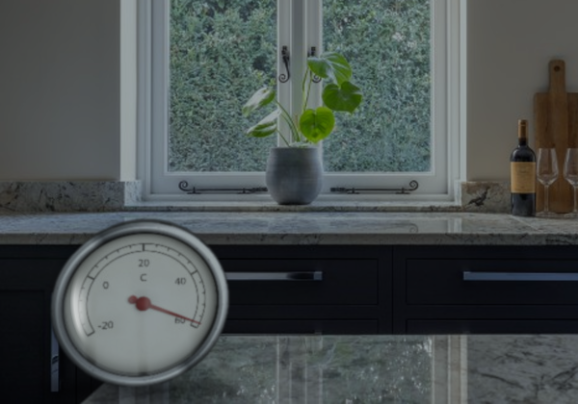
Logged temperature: 58 °C
